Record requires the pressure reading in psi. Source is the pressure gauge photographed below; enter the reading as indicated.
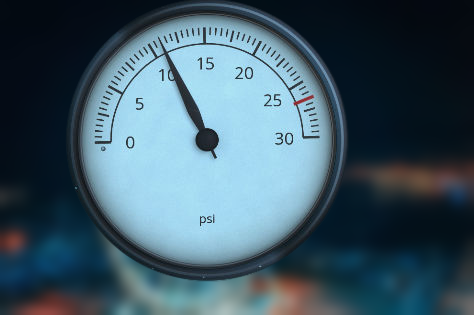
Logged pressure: 11 psi
